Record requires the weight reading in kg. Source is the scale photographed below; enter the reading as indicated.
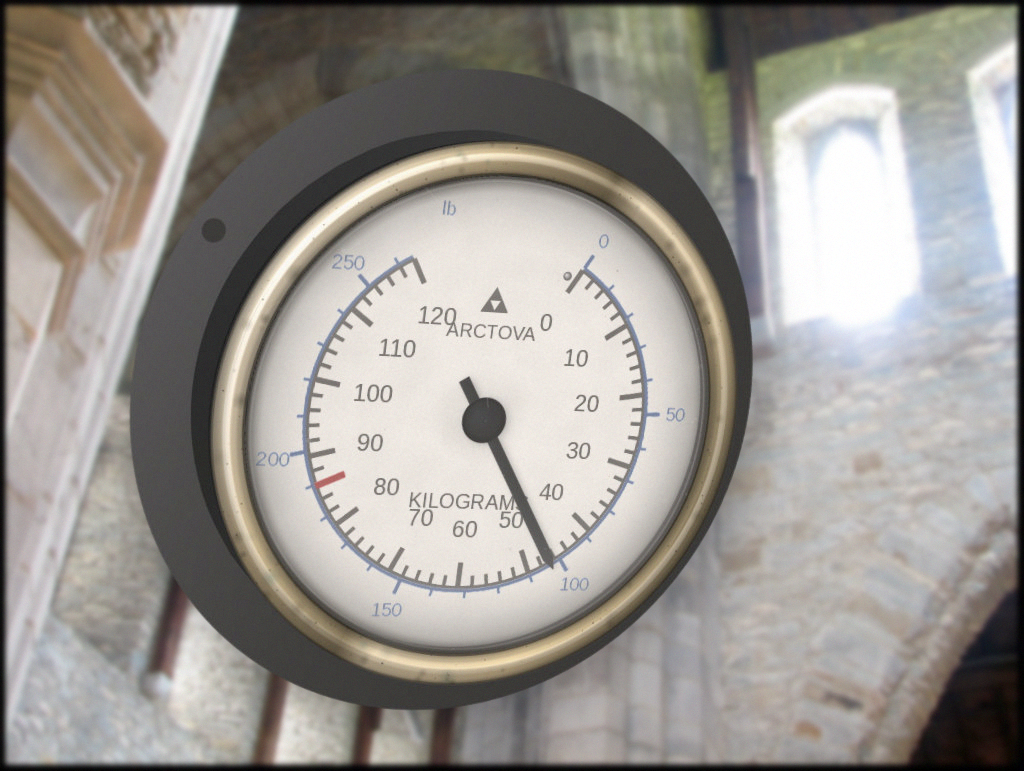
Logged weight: 47 kg
